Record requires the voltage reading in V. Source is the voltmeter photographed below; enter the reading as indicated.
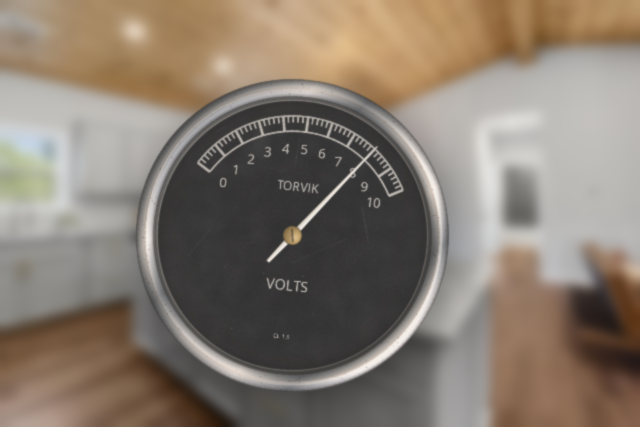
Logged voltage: 8 V
